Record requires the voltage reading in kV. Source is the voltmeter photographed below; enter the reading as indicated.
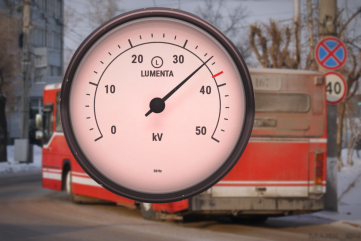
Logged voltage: 35 kV
